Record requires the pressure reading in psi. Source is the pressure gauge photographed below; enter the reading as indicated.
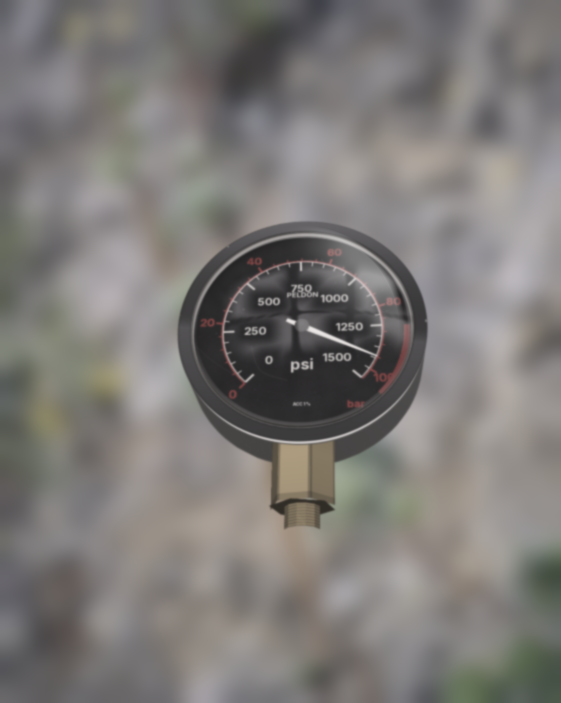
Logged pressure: 1400 psi
